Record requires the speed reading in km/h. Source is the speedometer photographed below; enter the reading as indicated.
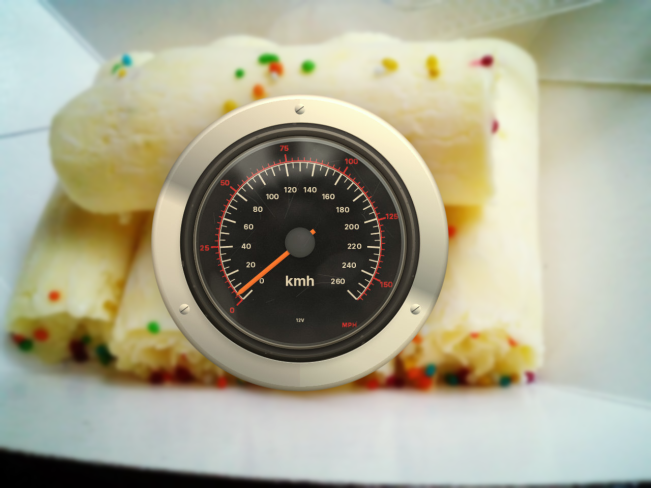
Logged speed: 5 km/h
